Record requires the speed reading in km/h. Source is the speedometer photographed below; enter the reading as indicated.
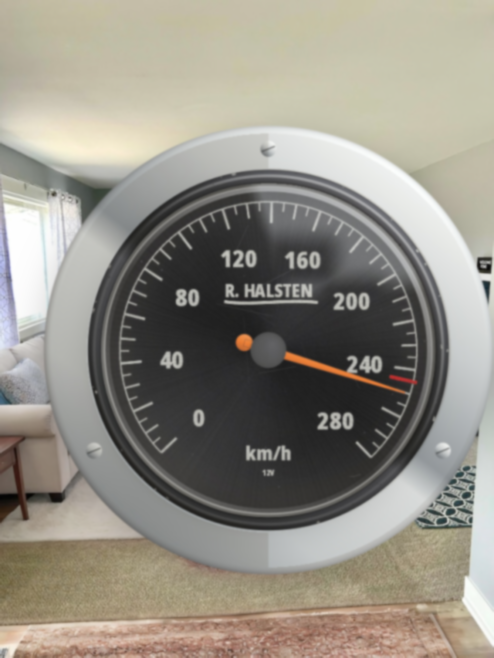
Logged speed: 250 km/h
